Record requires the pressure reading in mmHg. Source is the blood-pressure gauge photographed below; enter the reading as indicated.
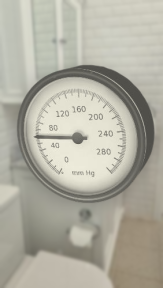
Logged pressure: 60 mmHg
